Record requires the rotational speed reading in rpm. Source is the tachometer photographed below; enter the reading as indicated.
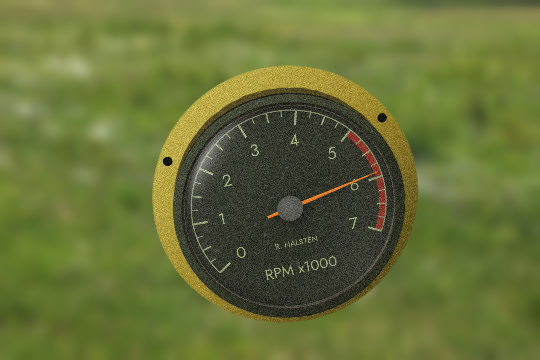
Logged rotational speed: 5875 rpm
